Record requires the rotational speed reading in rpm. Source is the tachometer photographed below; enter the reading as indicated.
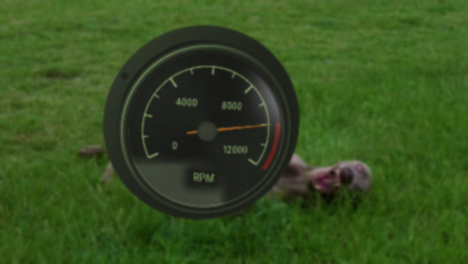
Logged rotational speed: 10000 rpm
